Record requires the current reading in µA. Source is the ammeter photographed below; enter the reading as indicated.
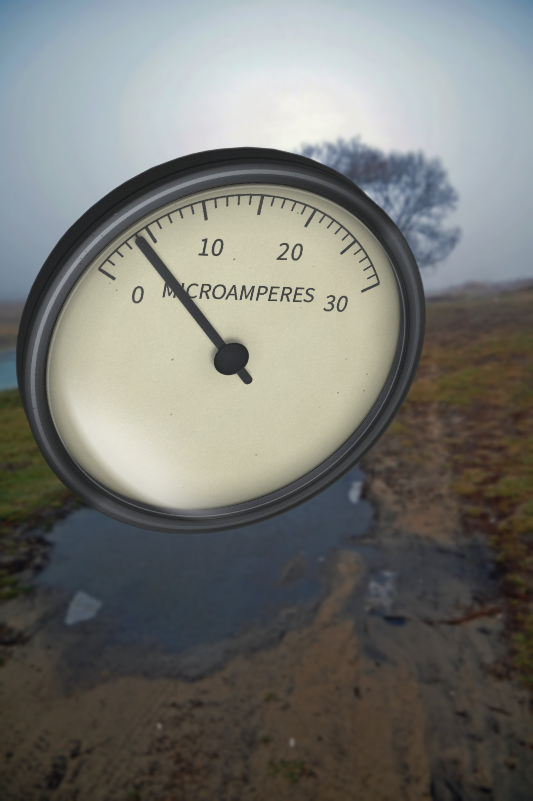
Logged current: 4 µA
